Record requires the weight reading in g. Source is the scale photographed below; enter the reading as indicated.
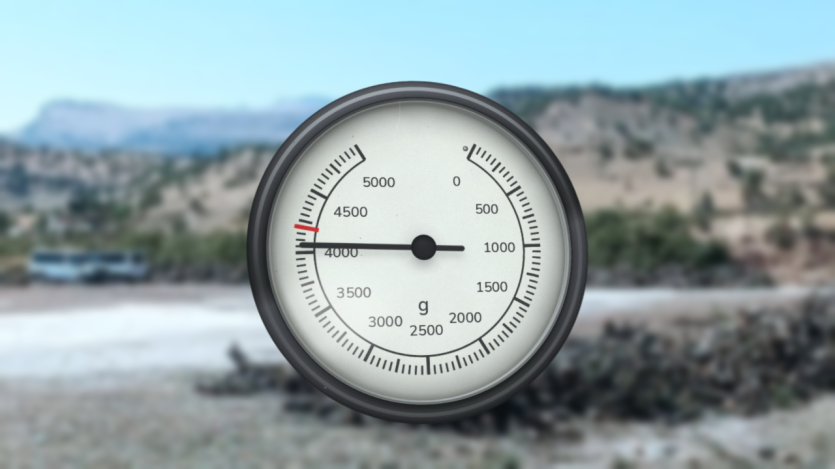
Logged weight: 4050 g
